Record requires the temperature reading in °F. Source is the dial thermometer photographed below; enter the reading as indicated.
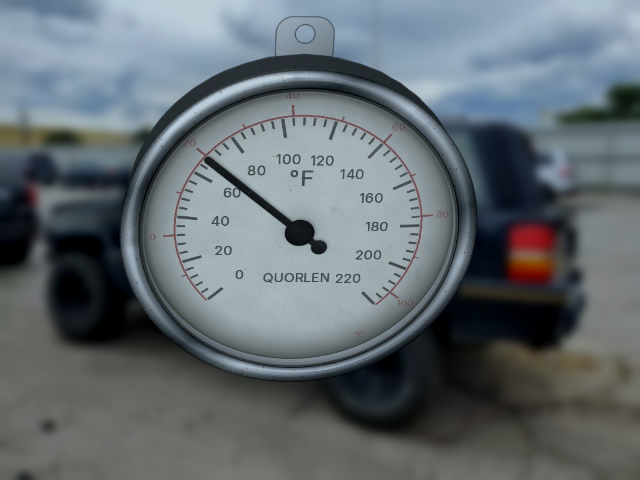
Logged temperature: 68 °F
